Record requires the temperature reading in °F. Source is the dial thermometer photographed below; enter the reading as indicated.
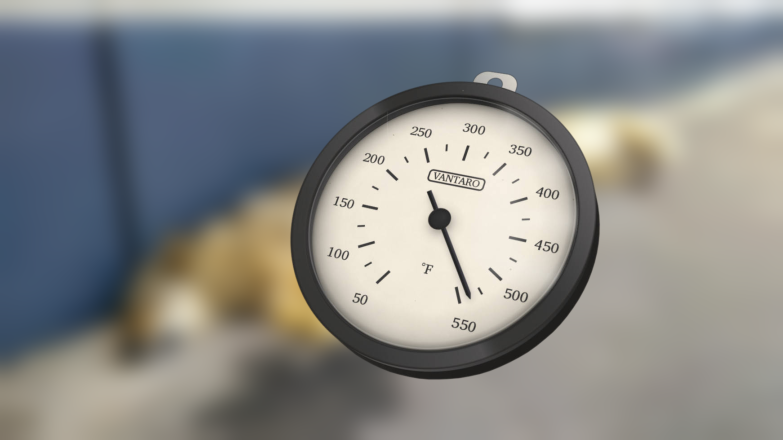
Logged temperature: 537.5 °F
